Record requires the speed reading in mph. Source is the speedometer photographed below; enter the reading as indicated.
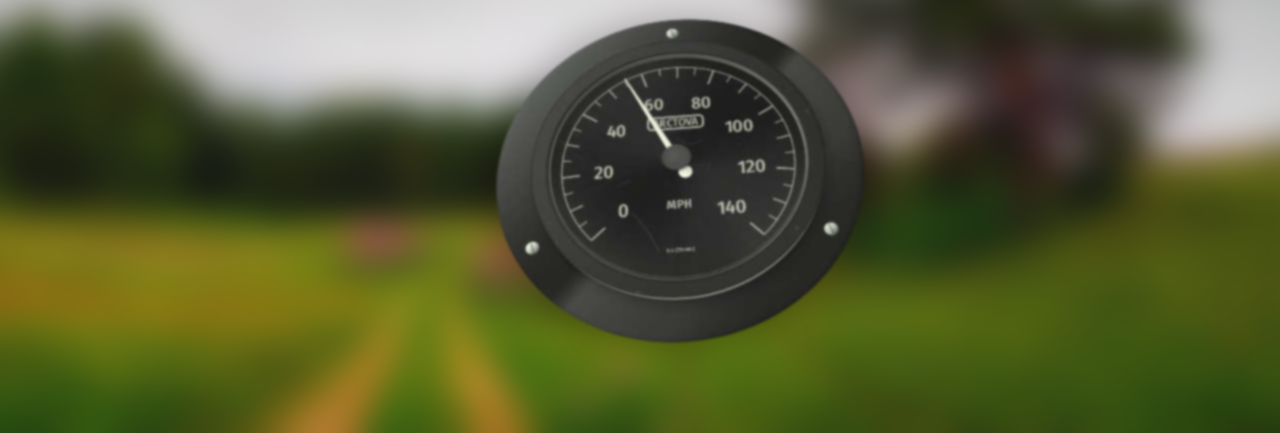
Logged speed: 55 mph
